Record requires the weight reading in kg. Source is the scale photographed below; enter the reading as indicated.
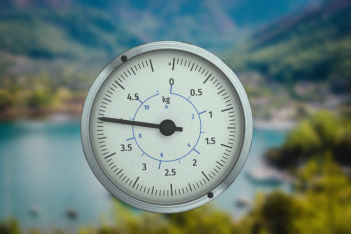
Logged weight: 4 kg
